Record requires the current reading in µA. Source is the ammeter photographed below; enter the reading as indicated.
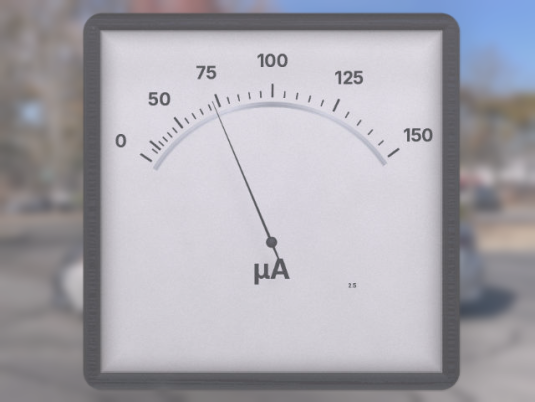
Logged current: 72.5 µA
